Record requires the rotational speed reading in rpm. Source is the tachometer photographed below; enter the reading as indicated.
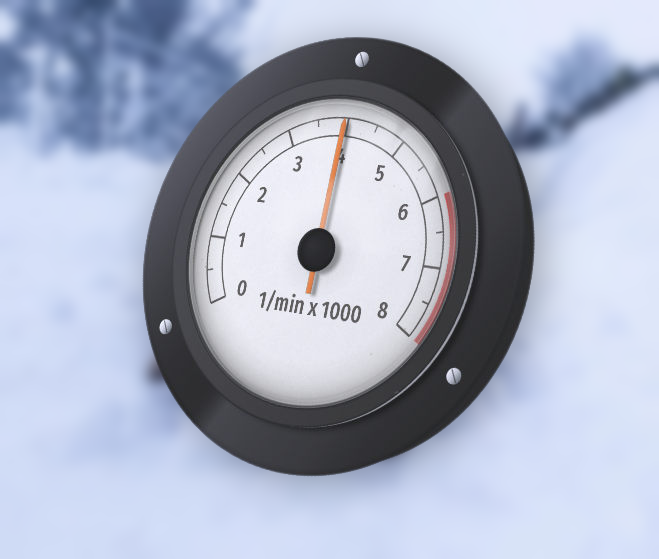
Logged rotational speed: 4000 rpm
